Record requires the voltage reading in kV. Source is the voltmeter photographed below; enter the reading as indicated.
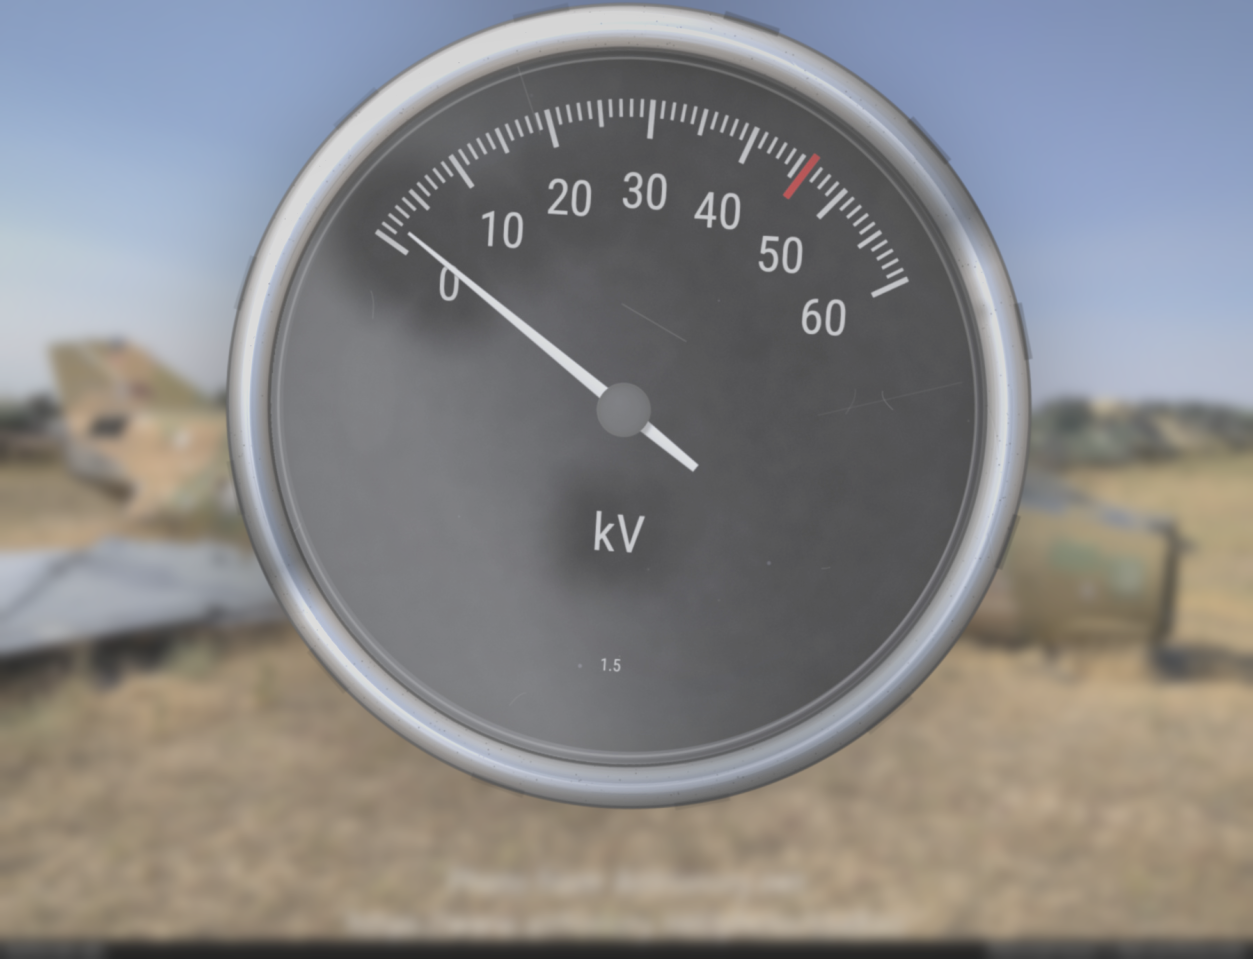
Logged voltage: 2 kV
